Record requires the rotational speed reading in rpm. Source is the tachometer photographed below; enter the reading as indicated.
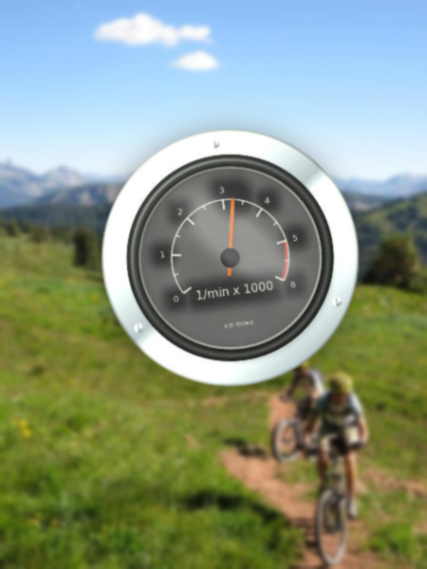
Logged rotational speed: 3250 rpm
